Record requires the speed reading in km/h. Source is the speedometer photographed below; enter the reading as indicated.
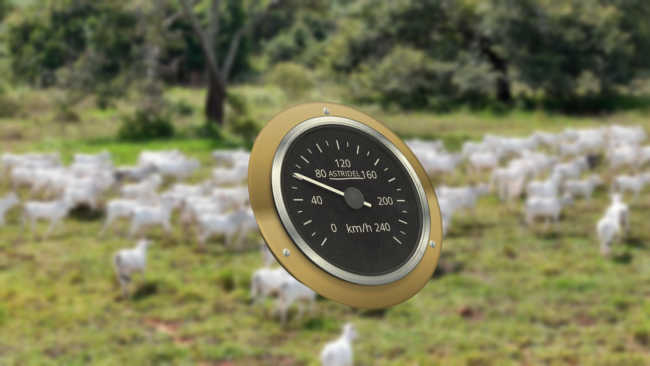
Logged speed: 60 km/h
